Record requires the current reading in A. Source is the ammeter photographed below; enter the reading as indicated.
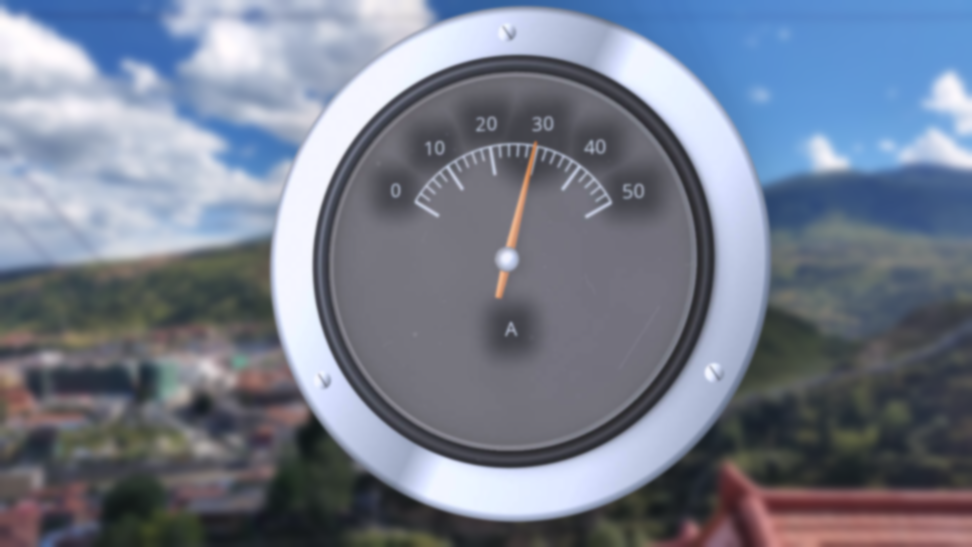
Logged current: 30 A
